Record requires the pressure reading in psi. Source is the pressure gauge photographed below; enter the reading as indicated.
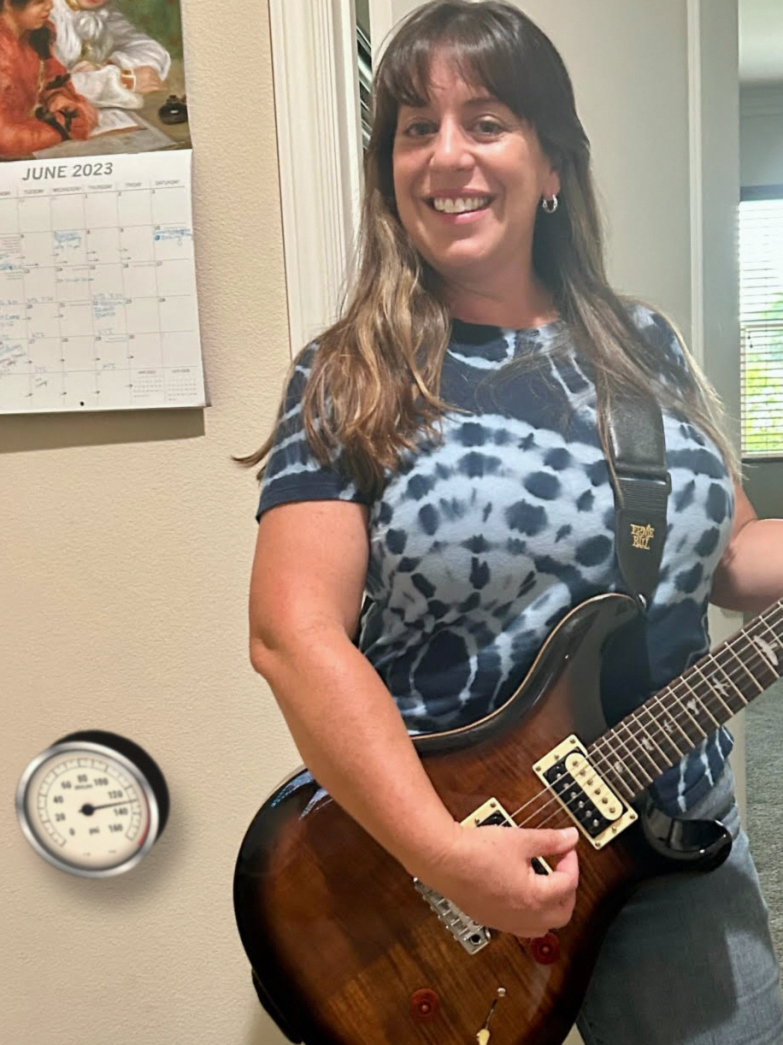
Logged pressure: 130 psi
